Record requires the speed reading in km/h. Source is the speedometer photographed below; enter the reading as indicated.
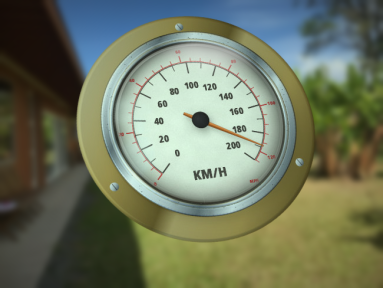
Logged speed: 190 km/h
